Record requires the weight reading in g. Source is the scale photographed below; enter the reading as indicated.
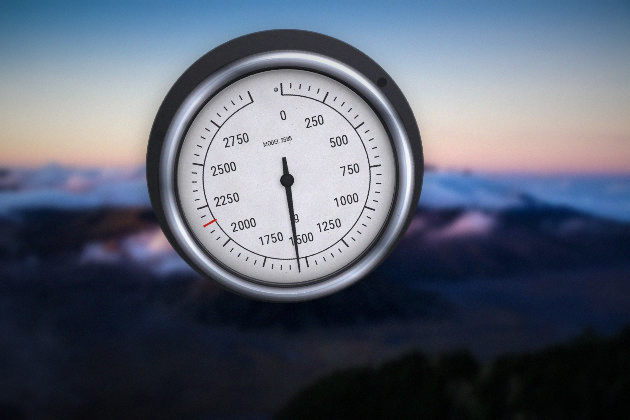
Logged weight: 1550 g
